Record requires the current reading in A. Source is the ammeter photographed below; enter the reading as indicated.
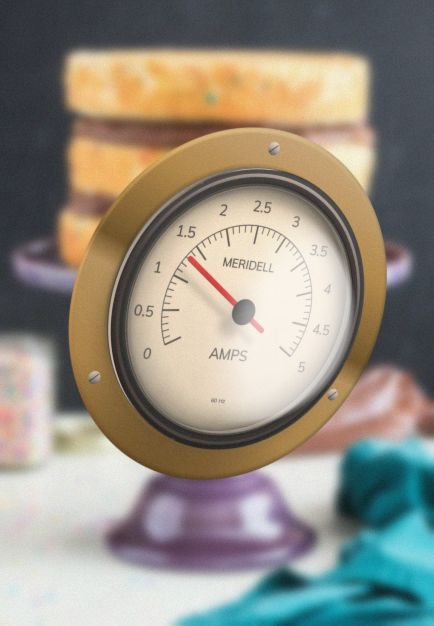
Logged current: 1.3 A
